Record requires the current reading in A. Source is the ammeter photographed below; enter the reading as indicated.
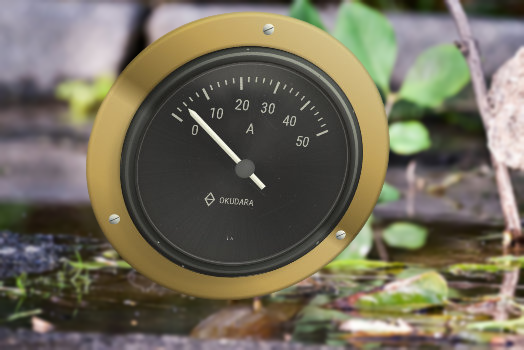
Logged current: 4 A
